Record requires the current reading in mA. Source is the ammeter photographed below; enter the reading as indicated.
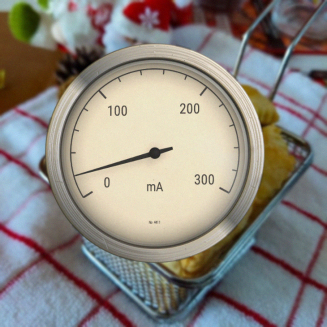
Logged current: 20 mA
